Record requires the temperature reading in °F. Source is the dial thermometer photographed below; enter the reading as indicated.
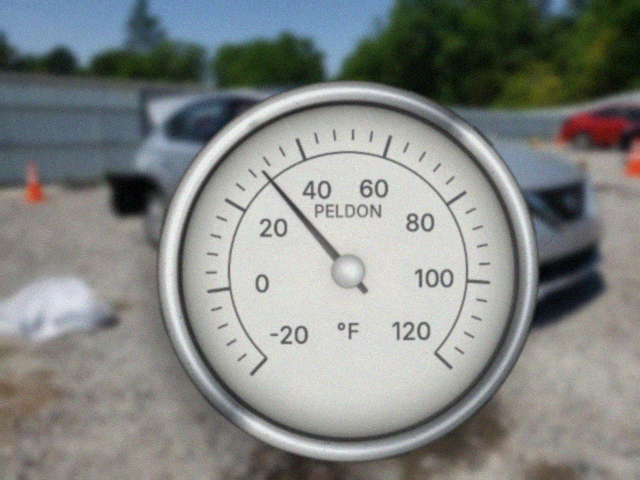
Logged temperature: 30 °F
